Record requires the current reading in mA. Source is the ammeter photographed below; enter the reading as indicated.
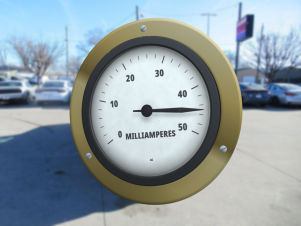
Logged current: 45 mA
